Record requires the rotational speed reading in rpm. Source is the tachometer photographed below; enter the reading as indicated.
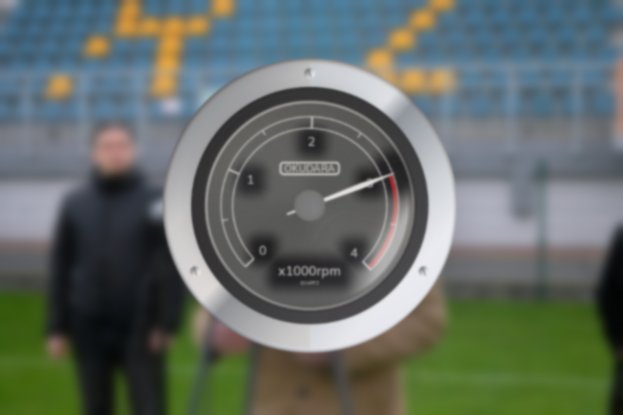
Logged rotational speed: 3000 rpm
